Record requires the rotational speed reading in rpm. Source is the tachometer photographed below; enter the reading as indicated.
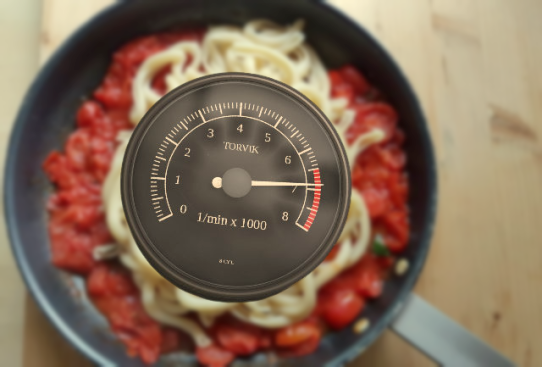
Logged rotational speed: 6900 rpm
